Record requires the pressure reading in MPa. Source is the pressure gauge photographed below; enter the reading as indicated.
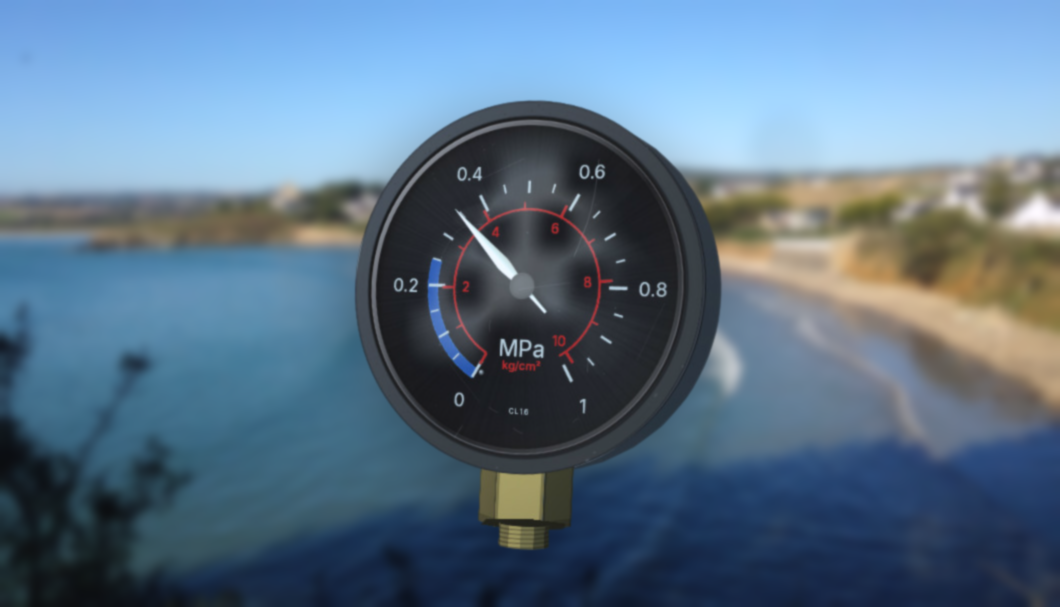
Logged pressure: 0.35 MPa
